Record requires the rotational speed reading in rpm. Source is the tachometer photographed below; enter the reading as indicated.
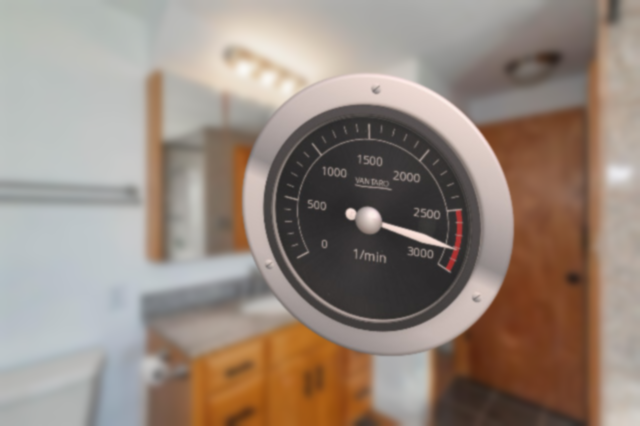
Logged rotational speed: 2800 rpm
